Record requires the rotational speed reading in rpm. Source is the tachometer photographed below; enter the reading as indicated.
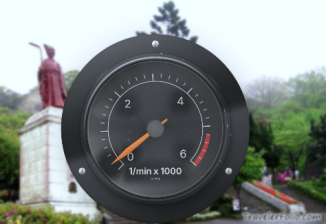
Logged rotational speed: 200 rpm
